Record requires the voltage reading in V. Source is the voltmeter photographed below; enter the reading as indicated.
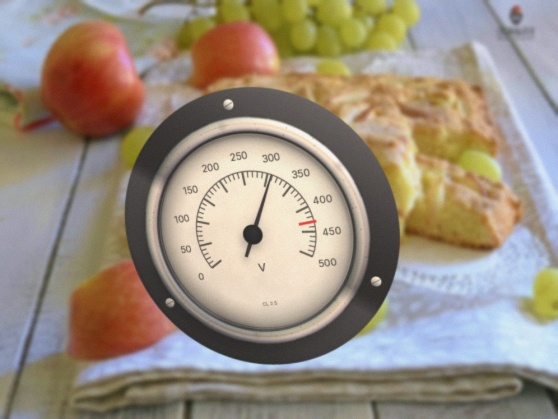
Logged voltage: 310 V
